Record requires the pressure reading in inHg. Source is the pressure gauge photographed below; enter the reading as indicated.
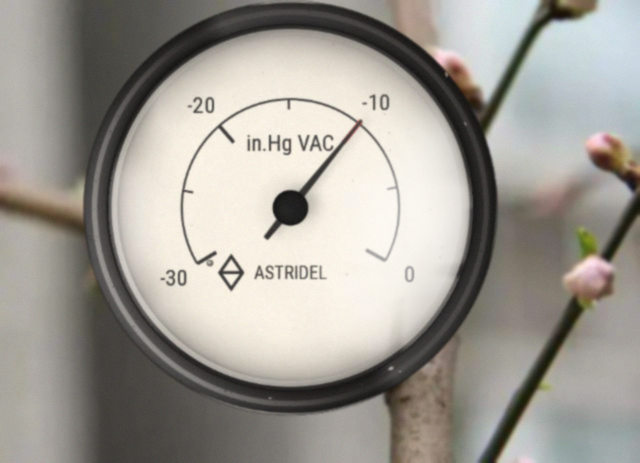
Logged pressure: -10 inHg
